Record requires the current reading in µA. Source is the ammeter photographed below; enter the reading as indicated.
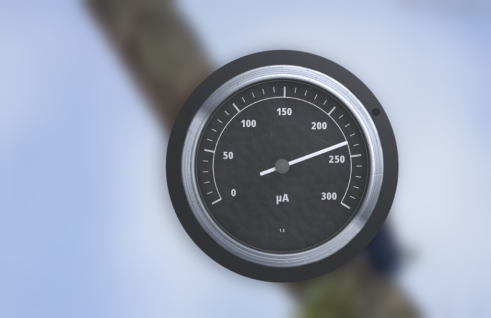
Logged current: 235 µA
